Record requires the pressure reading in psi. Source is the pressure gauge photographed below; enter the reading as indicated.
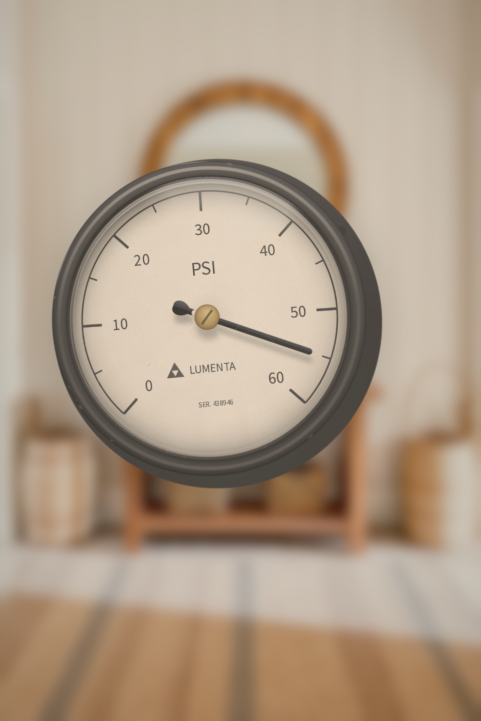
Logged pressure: 55 psi
